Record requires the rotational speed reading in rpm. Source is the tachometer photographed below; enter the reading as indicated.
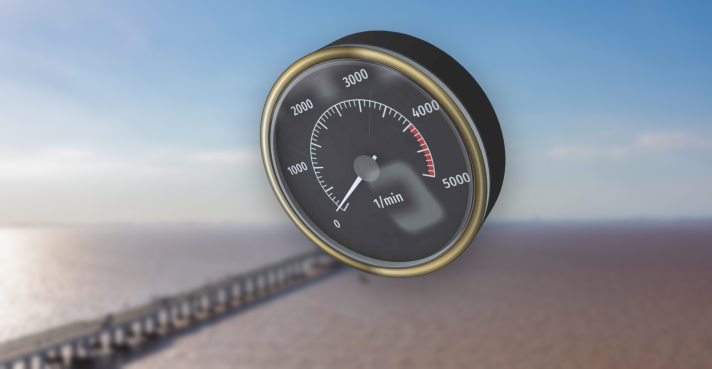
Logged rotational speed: 100 rpm
